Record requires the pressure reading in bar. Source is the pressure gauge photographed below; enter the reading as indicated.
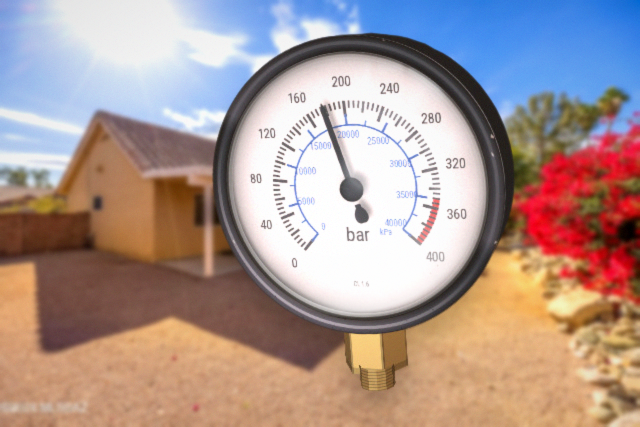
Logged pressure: 180 bar
